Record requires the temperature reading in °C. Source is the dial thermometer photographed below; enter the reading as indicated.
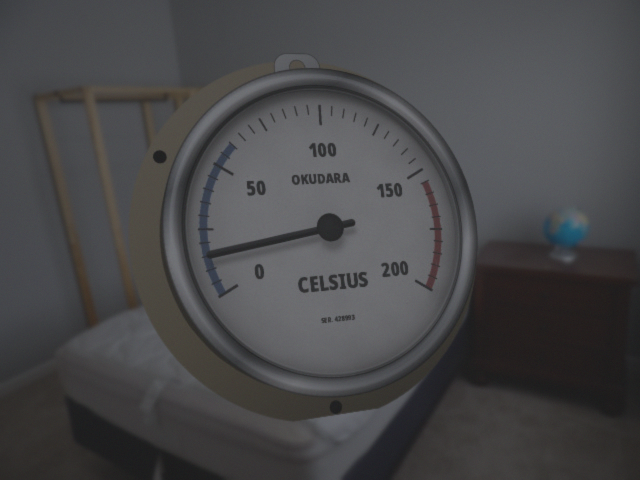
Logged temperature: 15 °C
